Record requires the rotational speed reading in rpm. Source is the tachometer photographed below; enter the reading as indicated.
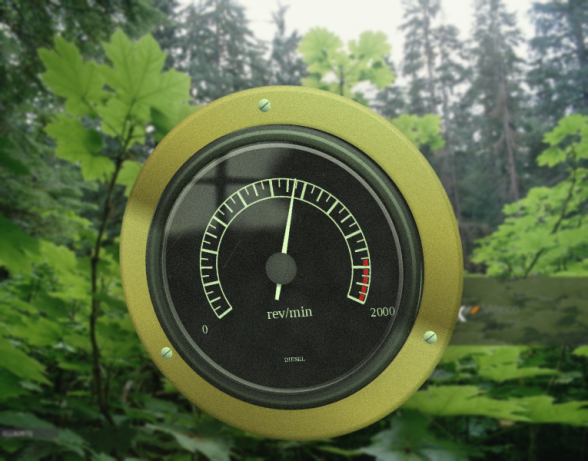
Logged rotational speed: 1150 rpm
